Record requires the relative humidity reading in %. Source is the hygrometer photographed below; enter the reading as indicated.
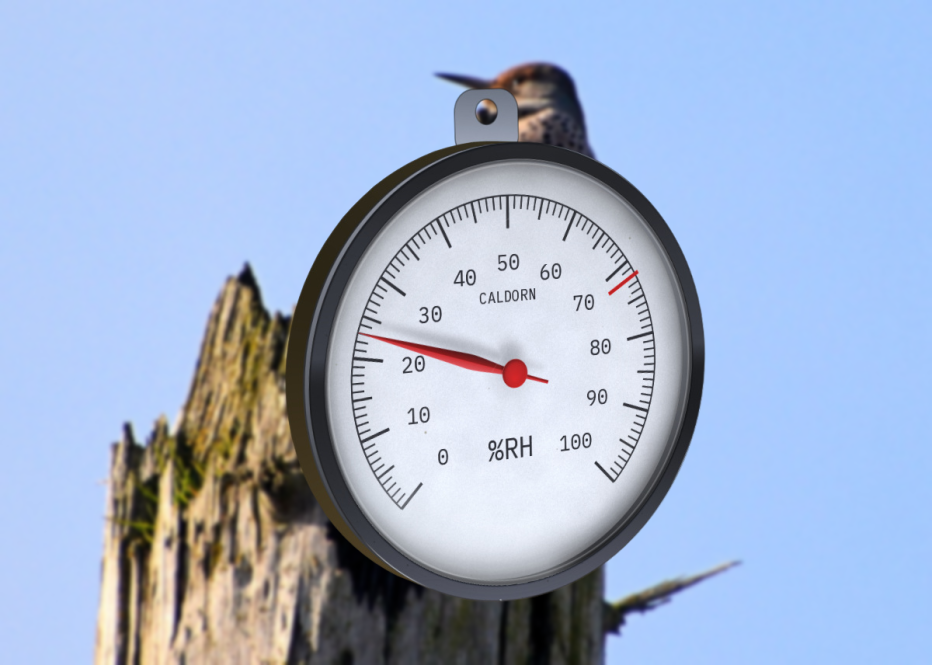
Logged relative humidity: 23 %
